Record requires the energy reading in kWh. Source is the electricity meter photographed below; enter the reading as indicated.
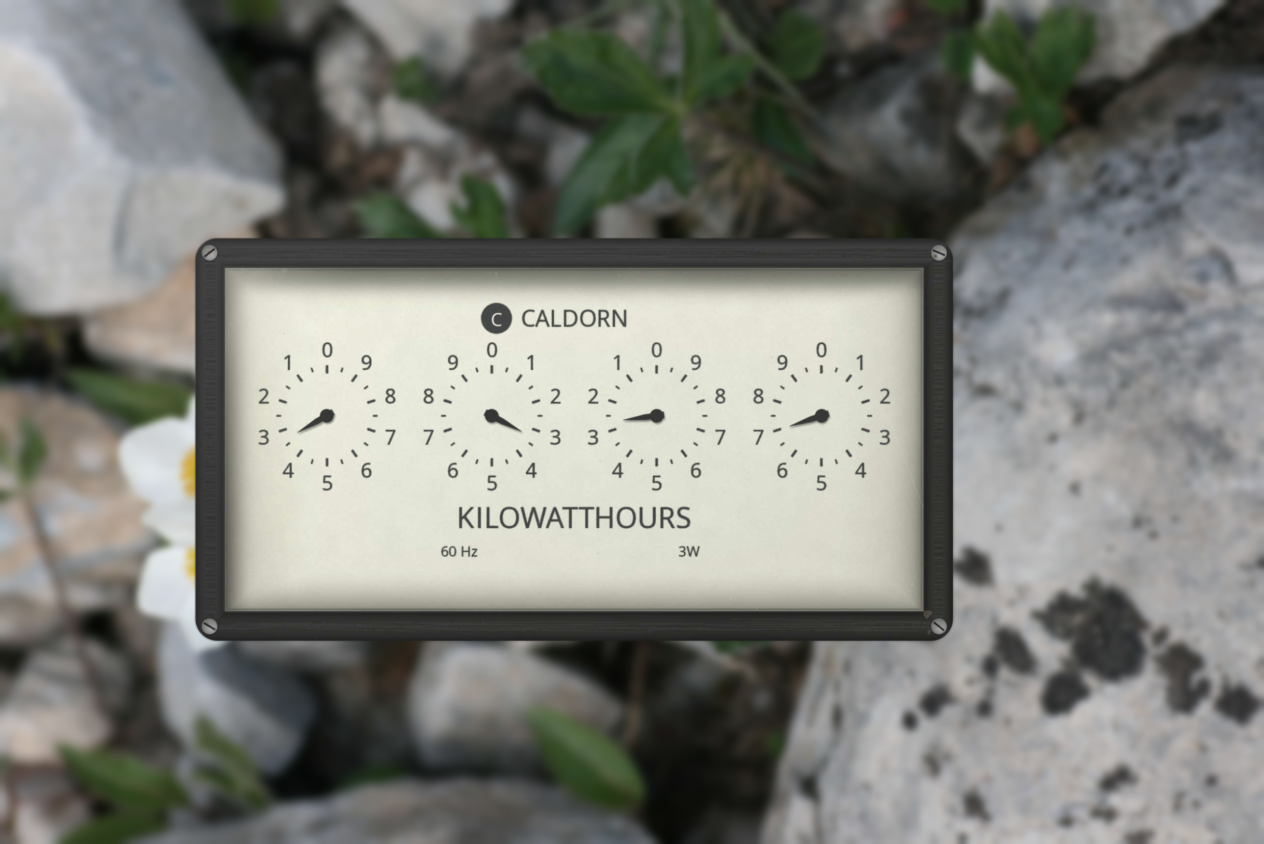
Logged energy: 3327 kWh
